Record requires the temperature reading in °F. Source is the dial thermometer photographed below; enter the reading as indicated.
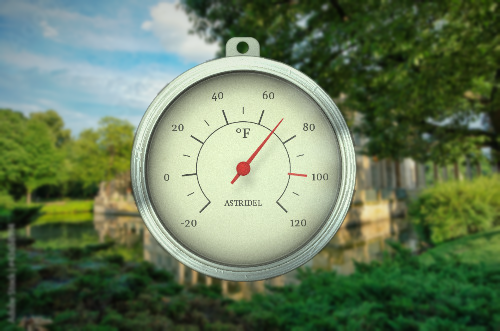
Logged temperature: 70 °F
